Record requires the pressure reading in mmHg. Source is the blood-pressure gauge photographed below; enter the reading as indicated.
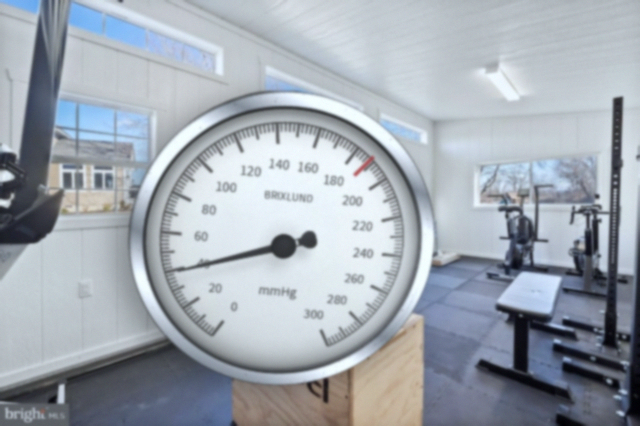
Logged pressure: 40 mmHg
